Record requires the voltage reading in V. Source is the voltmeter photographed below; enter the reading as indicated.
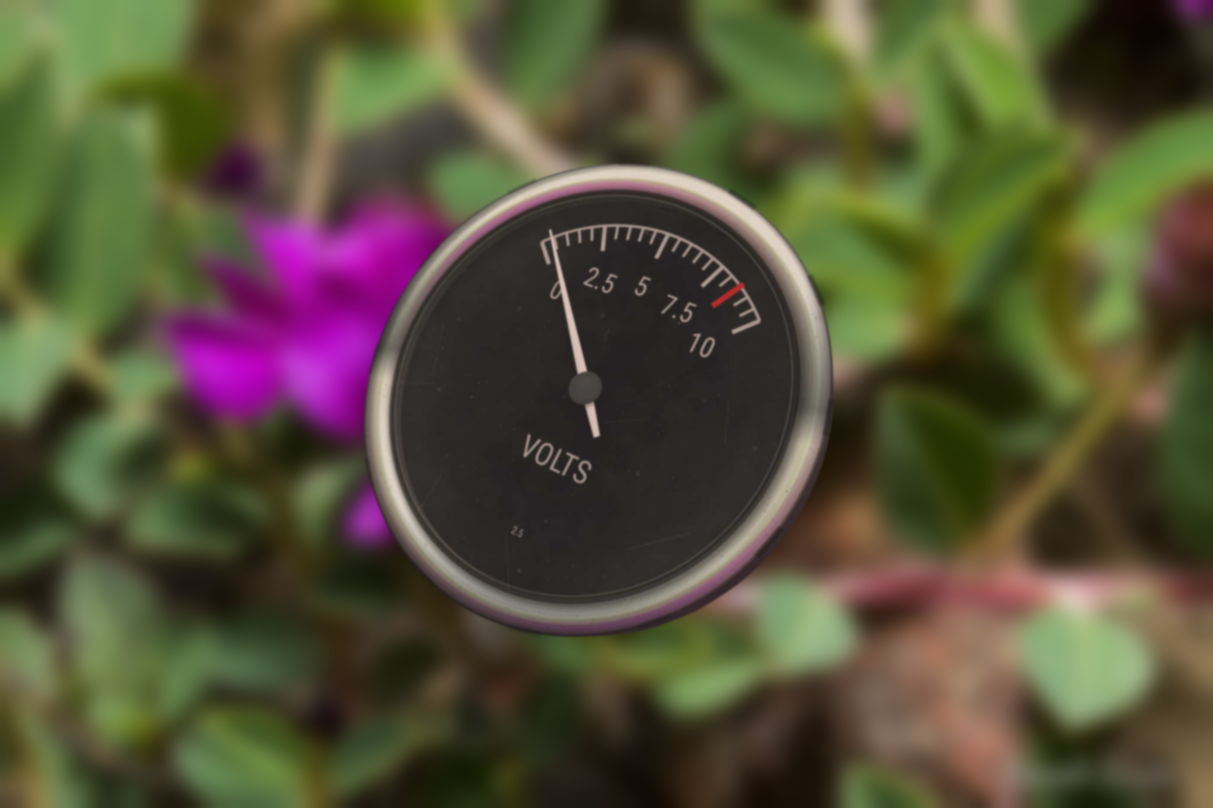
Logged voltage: 0.5 V
